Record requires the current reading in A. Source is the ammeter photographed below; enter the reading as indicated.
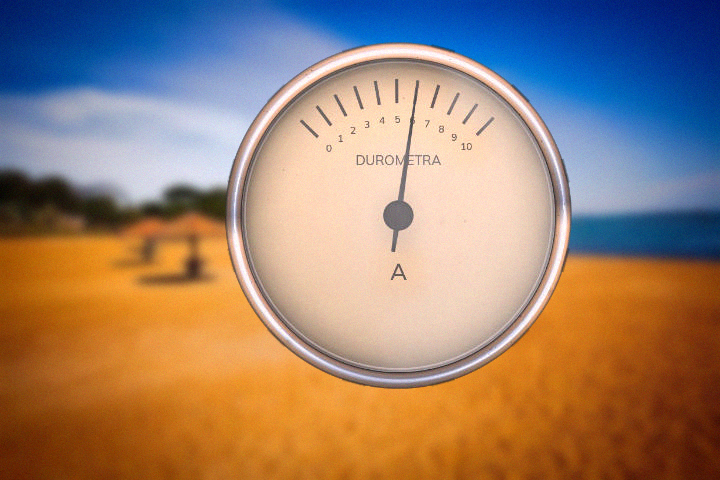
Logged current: 6 A
